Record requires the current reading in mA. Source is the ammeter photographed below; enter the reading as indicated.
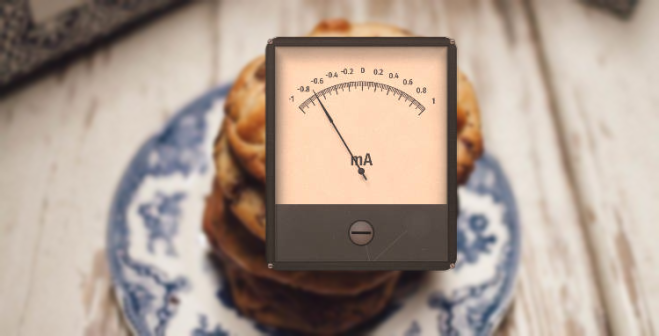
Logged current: -0.7 mA
